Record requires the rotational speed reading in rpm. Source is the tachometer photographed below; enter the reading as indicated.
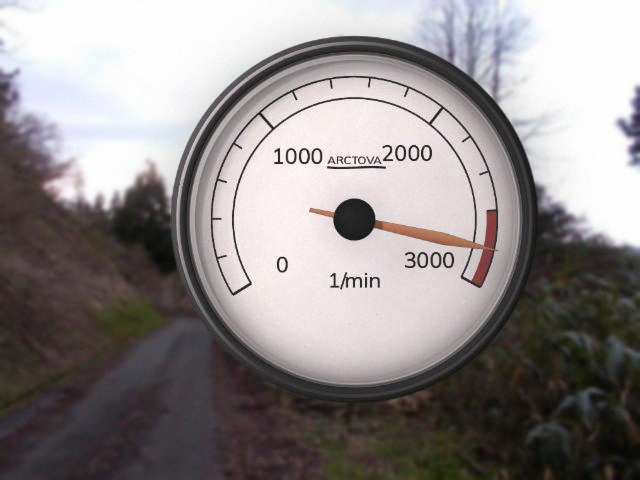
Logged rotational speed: 2800 rpm
